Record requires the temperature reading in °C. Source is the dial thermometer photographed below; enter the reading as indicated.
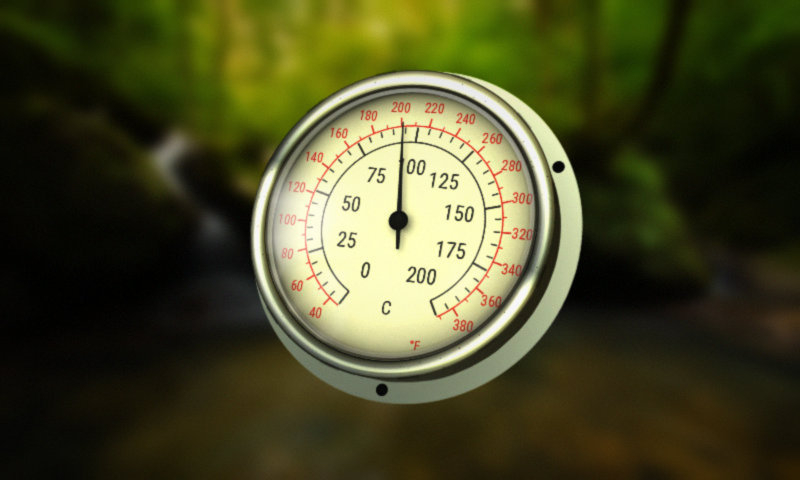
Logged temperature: 95 °C
